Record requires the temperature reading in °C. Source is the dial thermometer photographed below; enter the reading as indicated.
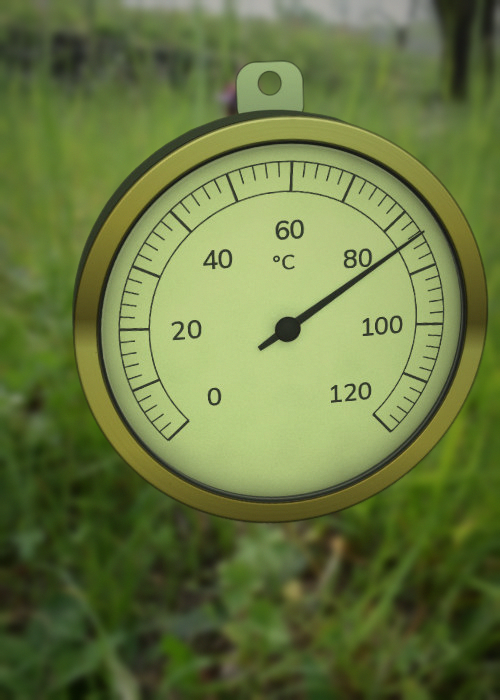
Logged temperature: 84 °C
